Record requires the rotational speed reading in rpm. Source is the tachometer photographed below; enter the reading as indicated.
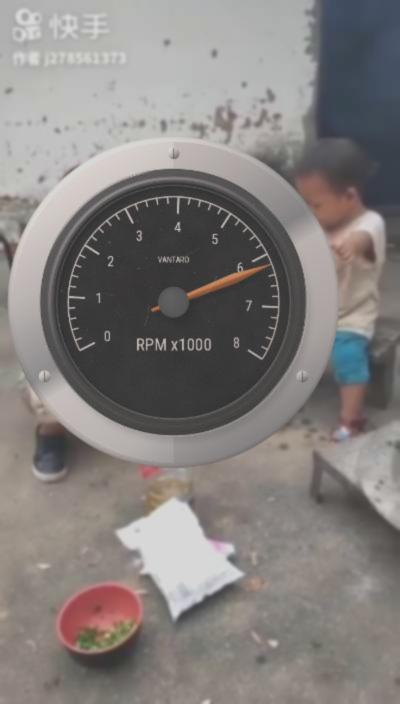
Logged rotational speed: 6200 rpm
